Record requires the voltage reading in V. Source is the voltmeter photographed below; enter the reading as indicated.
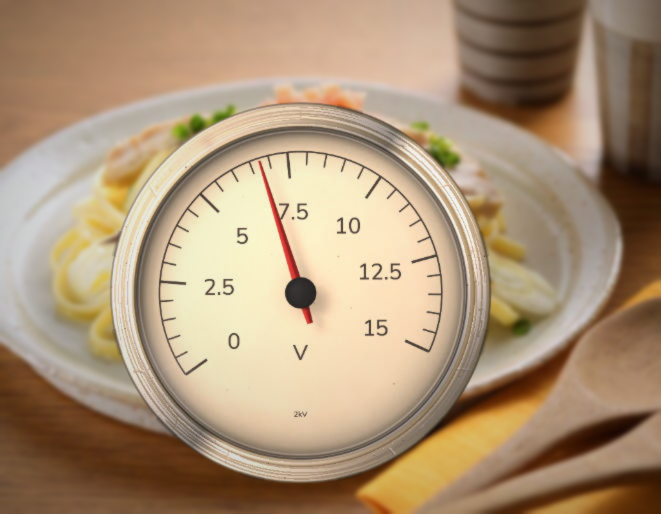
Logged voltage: 6.75 V
